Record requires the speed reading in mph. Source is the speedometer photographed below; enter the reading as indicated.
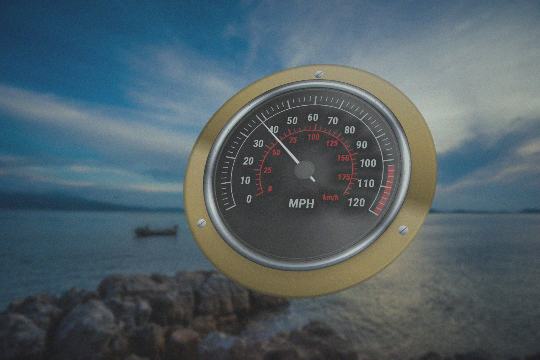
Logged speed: 38 mph
